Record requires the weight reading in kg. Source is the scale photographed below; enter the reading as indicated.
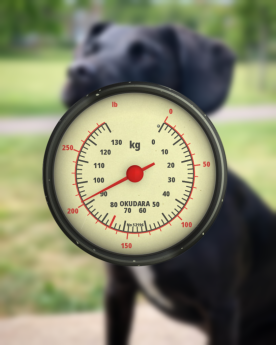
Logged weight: 92 kg
